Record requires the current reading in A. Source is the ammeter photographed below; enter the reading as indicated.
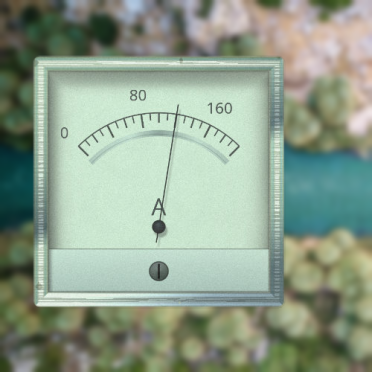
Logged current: 120 A
